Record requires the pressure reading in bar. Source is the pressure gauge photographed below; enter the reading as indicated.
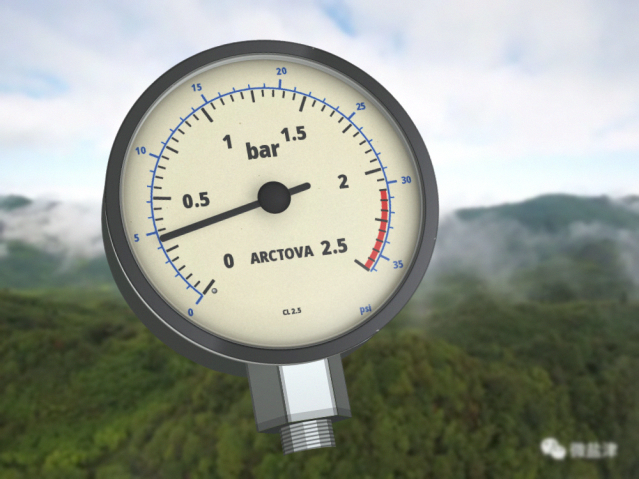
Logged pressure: 0.3 bar
